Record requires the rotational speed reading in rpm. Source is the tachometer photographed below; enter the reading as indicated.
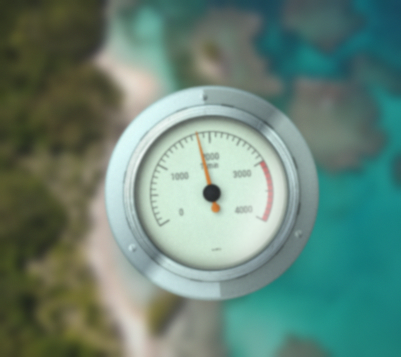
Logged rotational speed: 1800 rpm
